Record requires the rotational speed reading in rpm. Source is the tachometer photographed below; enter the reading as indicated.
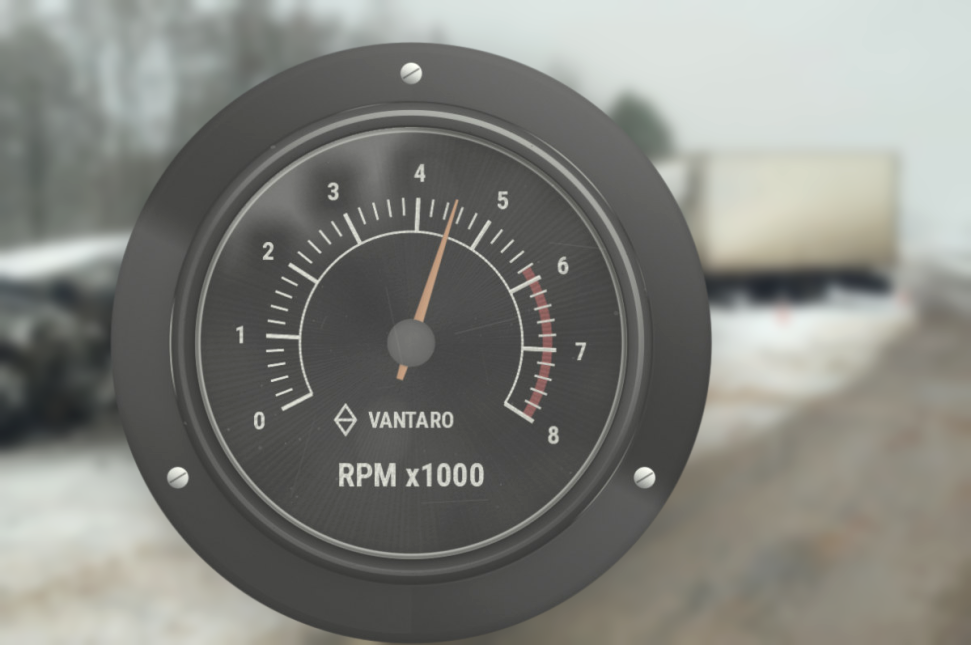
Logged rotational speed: 4500 rpm
